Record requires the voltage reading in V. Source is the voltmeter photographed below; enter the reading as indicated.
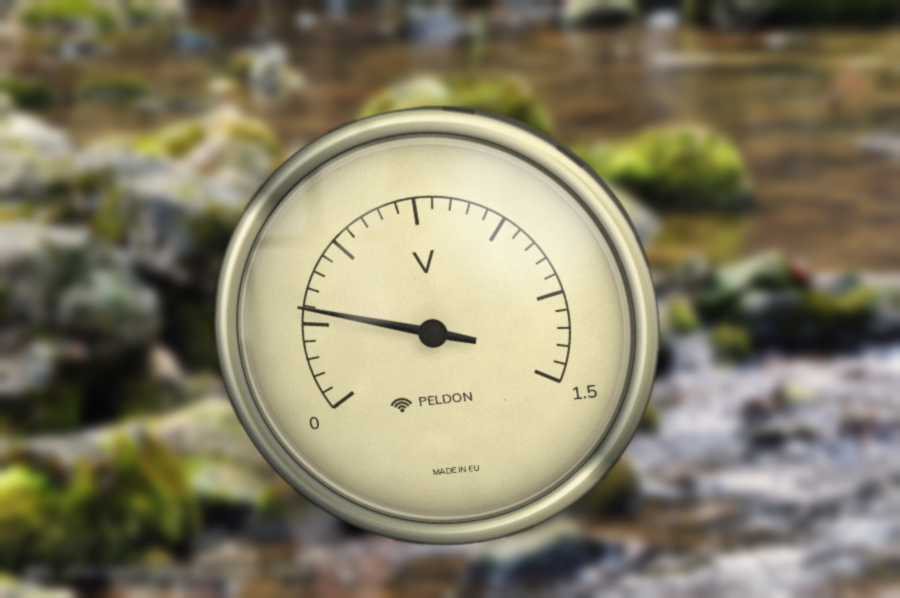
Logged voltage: 0.3 V
